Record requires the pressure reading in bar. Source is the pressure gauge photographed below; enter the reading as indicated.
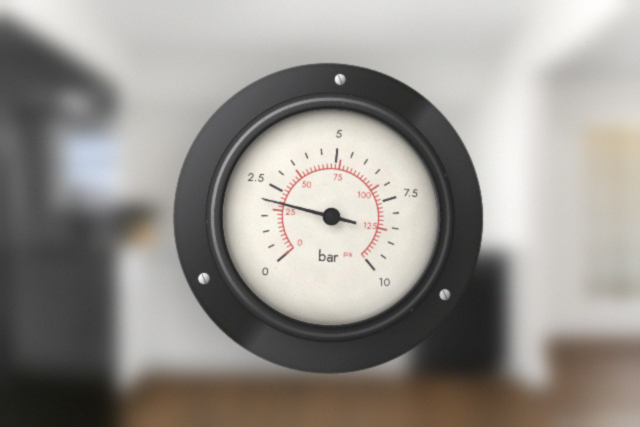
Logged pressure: 2 bar
